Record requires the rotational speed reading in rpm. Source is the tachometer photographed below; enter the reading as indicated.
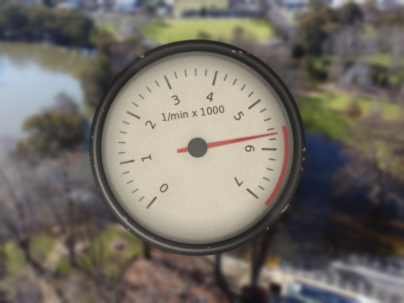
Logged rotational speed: 5700 rpm
